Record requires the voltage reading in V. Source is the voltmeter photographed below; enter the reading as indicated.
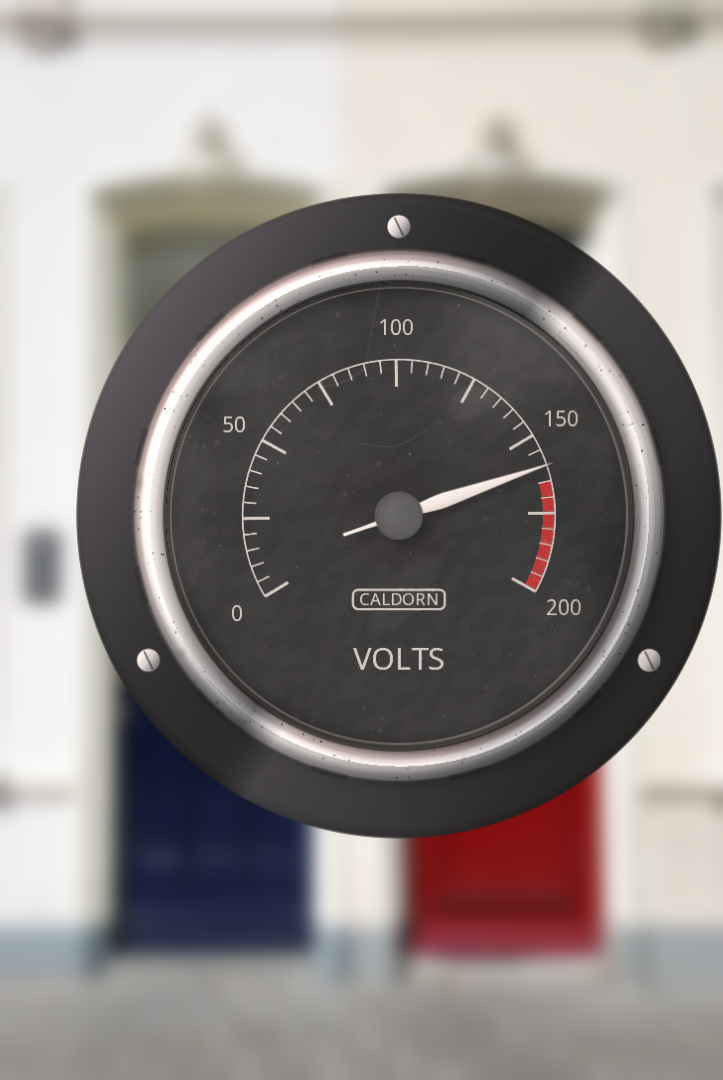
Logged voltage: 160 V
